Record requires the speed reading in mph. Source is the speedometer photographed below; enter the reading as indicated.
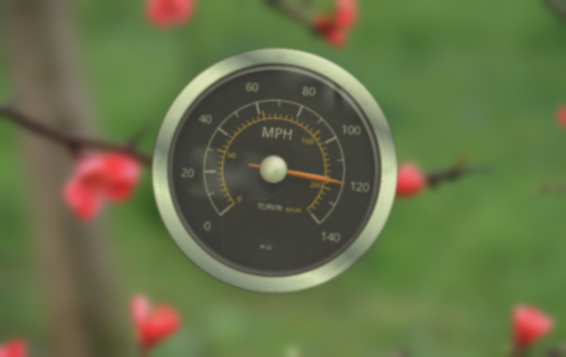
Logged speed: 120 mph
